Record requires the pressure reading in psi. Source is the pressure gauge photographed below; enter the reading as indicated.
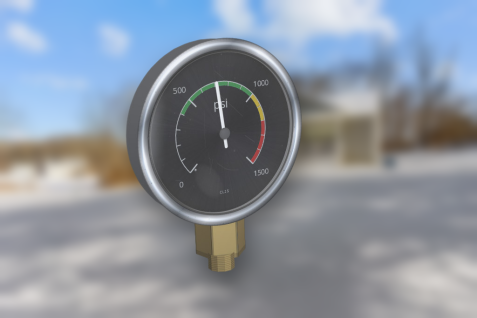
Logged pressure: 700 psi
